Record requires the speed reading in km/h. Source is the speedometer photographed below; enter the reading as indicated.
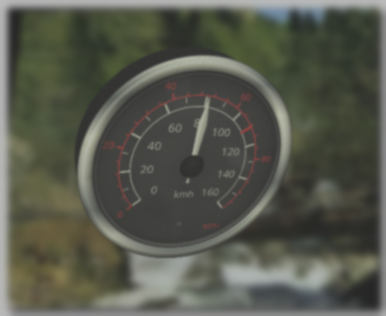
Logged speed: 80 km/h
